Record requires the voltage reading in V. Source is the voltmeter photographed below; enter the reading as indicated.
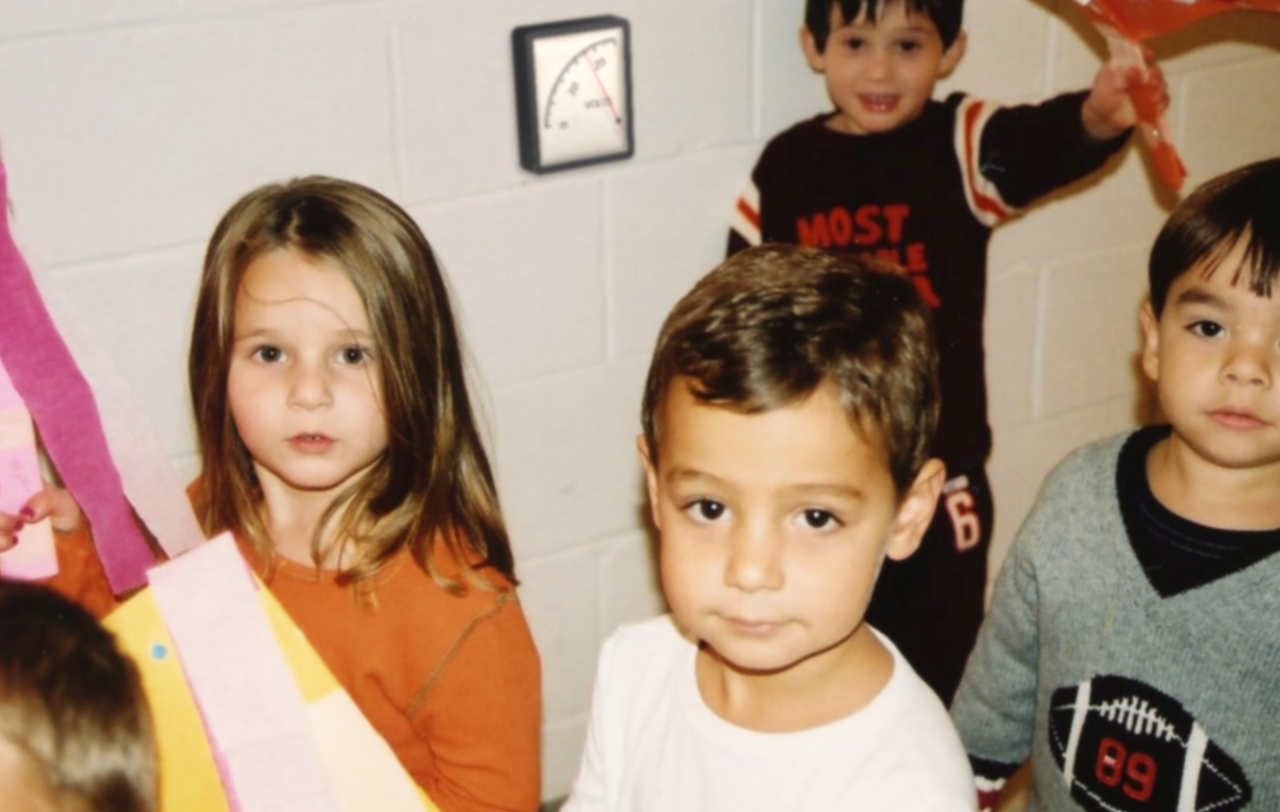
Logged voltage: 17.5 V
